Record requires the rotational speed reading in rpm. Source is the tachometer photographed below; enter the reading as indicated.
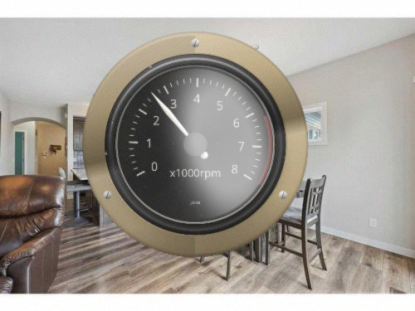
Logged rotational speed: 2600 rpm
